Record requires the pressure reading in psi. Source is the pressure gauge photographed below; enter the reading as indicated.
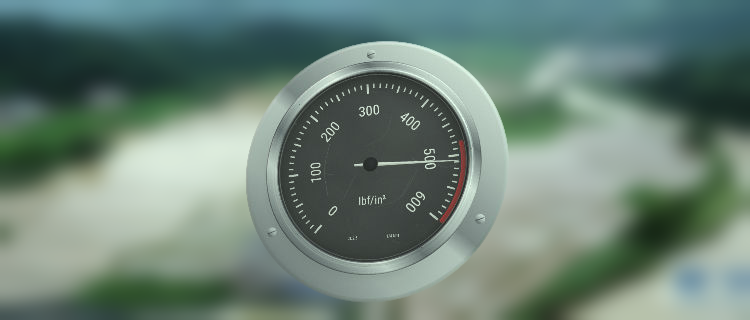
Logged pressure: 510 psi
